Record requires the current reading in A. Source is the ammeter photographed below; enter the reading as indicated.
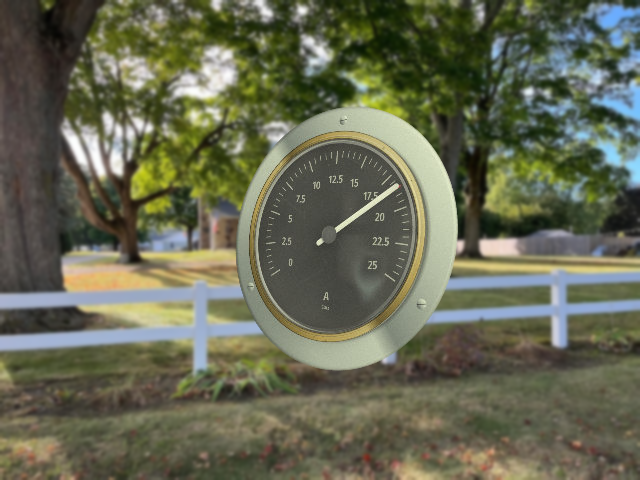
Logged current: 18.5 A
